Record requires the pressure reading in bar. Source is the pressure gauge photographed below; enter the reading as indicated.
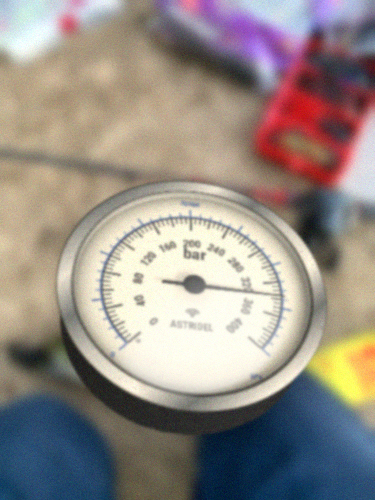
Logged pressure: 340 bar
